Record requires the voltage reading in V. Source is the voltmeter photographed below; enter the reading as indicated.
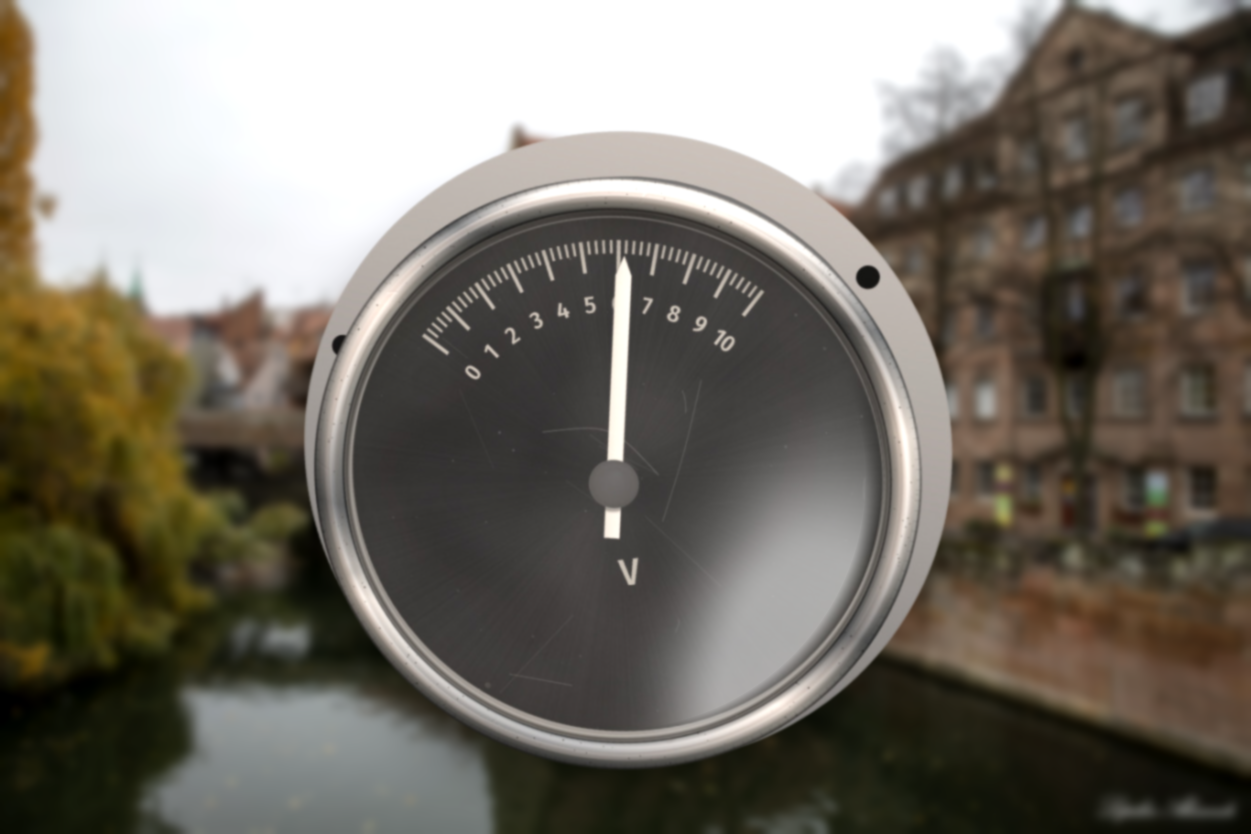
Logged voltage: 6.2 V
